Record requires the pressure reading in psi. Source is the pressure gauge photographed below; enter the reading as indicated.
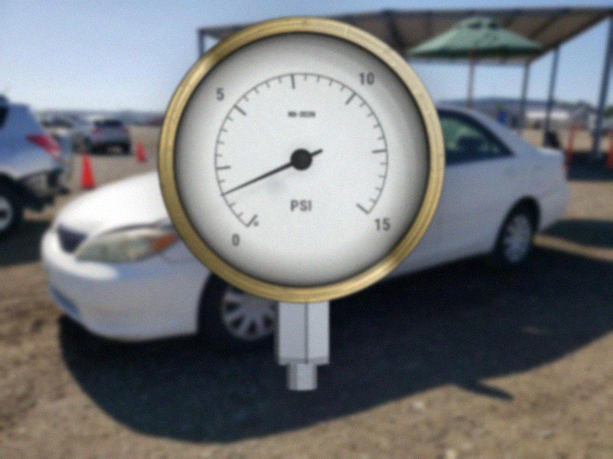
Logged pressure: 1.5 psi
